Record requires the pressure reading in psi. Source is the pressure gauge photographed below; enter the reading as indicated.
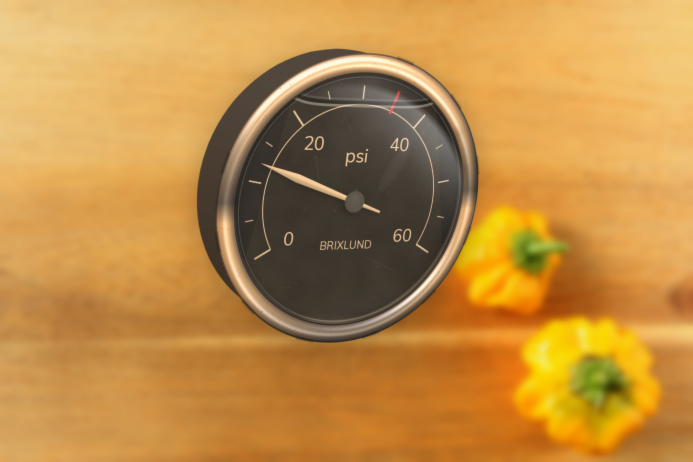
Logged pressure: 12.5 psi
